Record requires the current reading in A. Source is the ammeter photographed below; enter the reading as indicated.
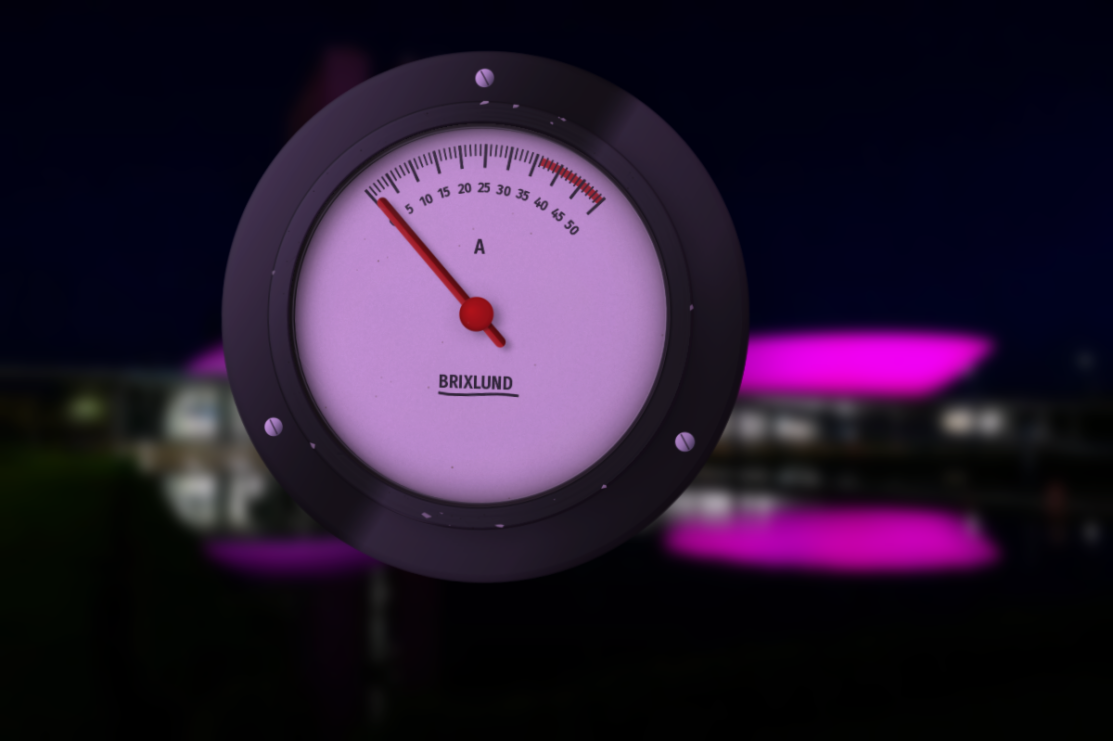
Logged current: 1 A
